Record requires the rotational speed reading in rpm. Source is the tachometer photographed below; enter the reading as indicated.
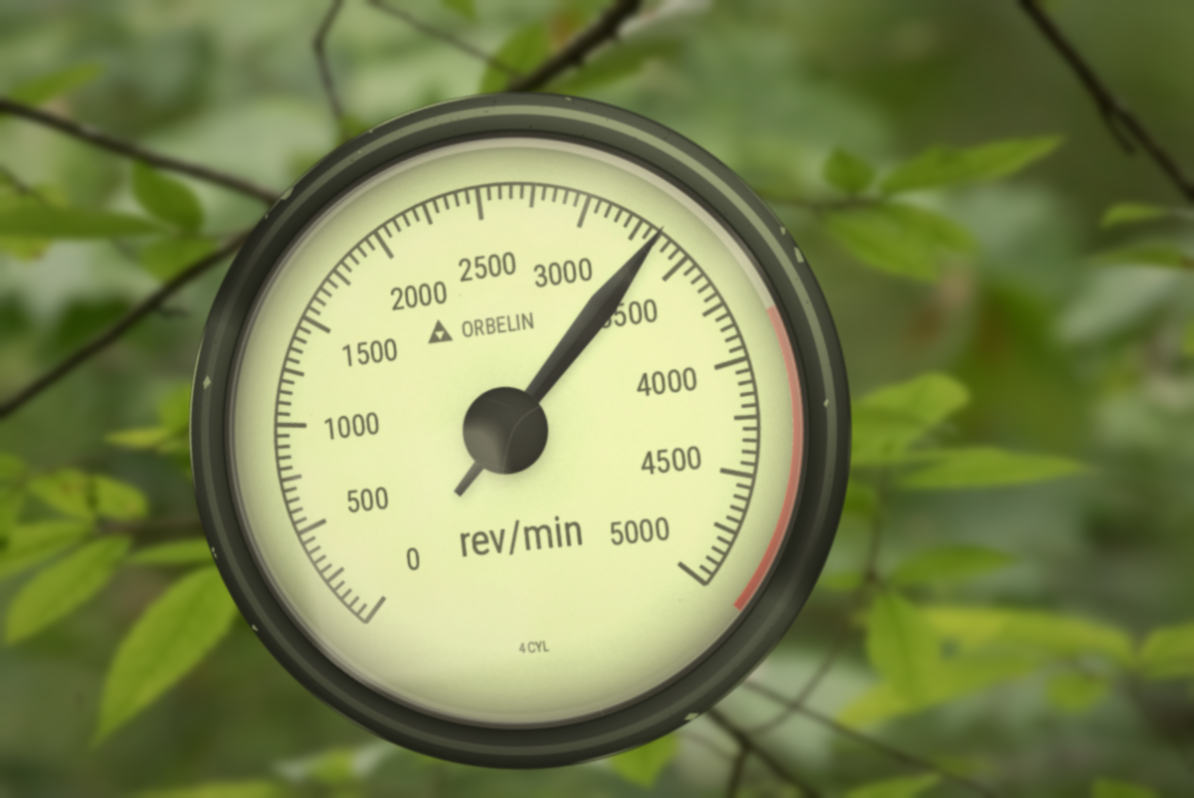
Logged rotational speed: 3350 rpm
